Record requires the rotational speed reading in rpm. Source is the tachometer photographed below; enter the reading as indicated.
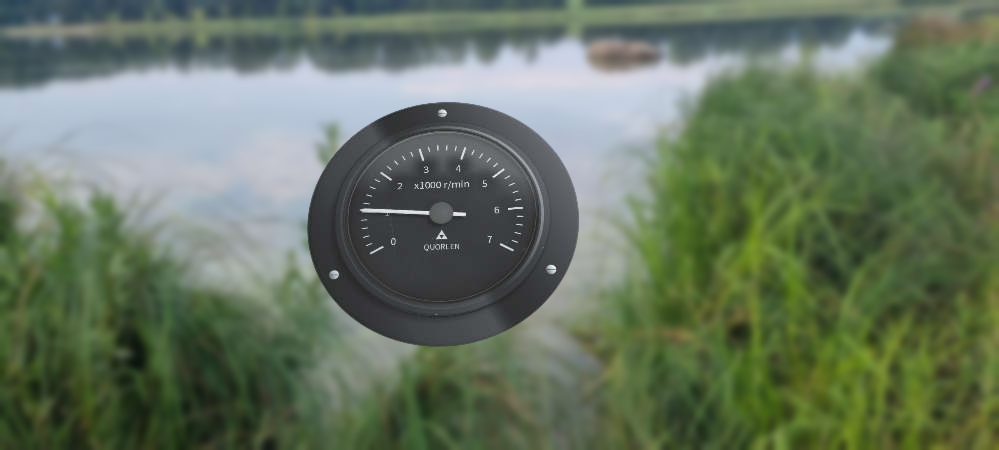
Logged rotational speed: 1000 rpm
